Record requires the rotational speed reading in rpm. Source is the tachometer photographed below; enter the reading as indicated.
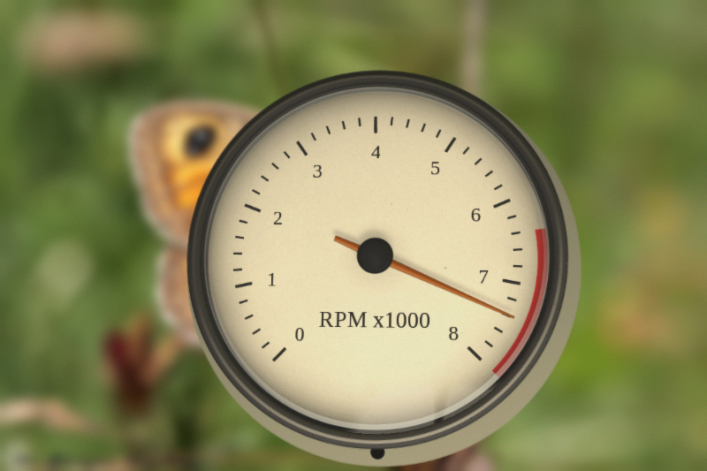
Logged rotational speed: 7400 rpm
